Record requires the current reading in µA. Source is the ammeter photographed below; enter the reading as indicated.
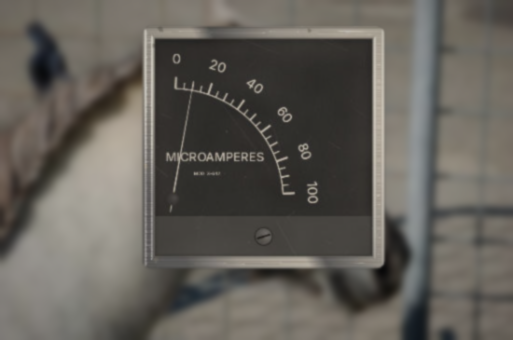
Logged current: 10 µA
